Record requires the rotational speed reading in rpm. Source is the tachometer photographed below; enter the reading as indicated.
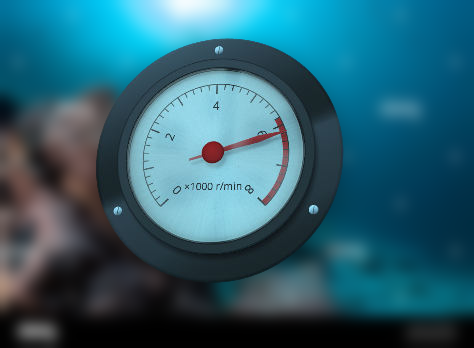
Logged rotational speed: 6200 rpm
